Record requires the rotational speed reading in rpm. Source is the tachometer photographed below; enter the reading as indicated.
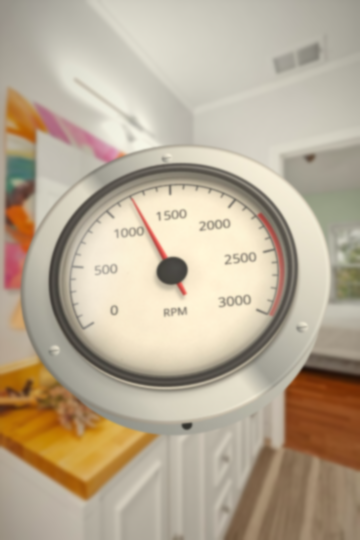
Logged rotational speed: 1200 rpm
